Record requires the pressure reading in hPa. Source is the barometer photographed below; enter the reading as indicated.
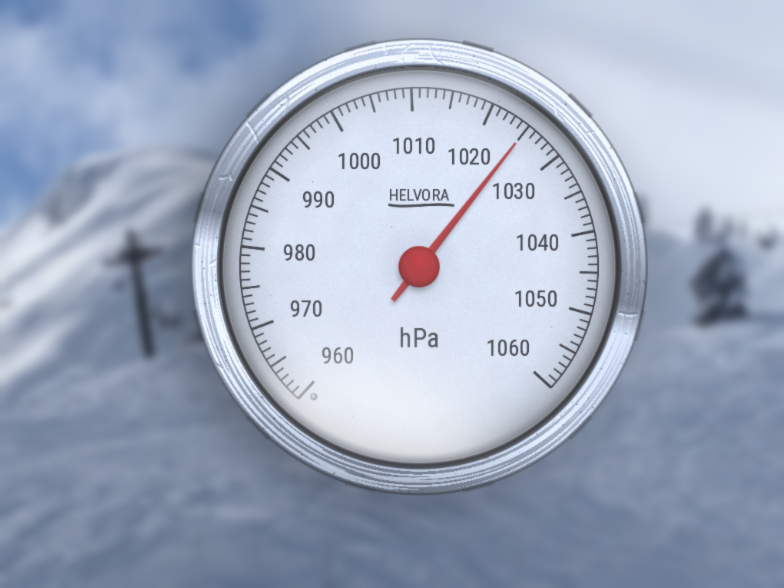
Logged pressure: 1025 hPa
